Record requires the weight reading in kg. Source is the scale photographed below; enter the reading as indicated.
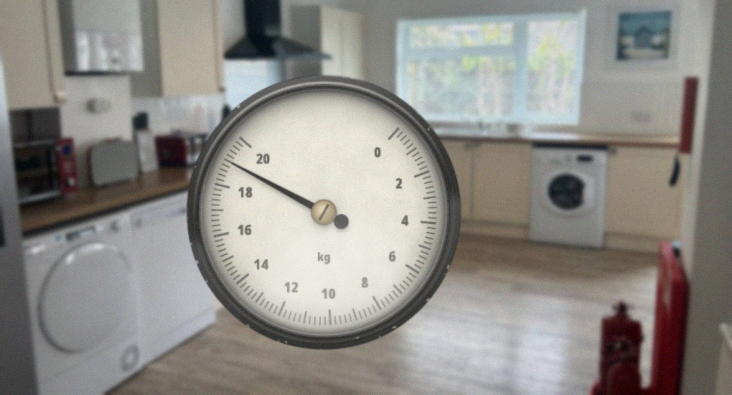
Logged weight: 19 kg
